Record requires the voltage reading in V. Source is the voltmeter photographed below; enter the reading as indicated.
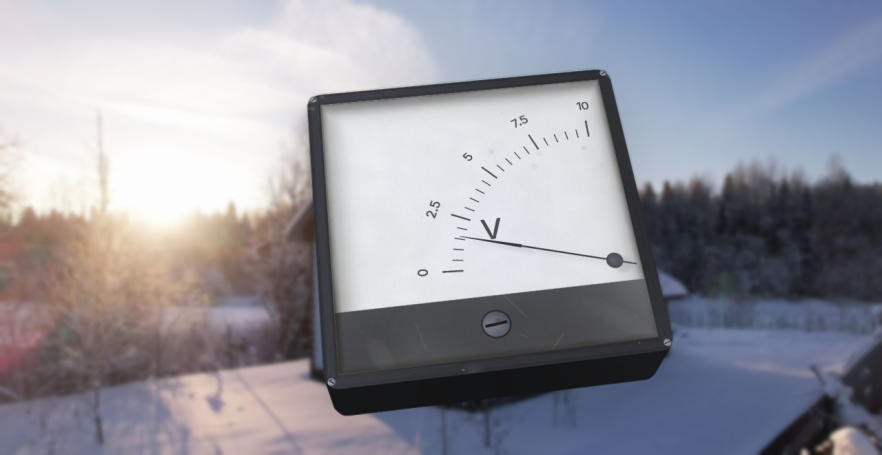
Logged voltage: 1.5 V
